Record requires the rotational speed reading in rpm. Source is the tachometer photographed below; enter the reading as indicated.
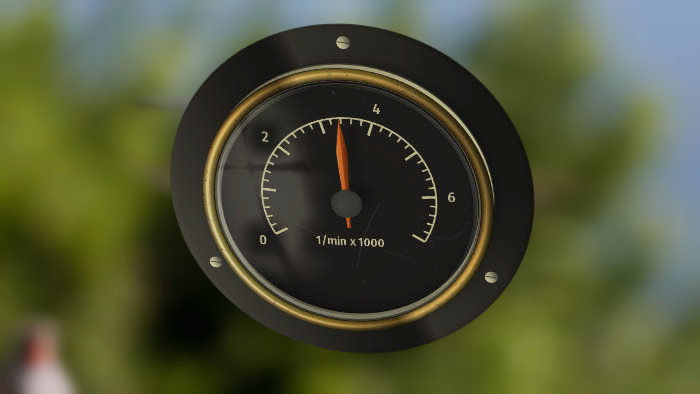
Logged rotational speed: 3400 rpm
